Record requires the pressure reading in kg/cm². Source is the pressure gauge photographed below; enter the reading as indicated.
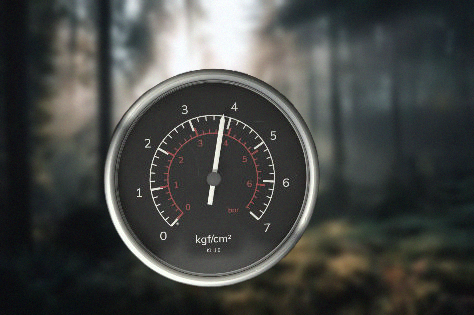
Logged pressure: 3.8 kg/cm²
